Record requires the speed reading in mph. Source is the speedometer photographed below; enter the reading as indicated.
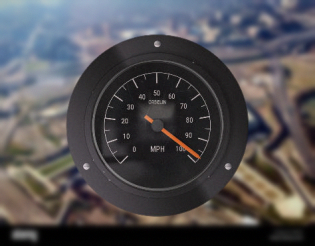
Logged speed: 97.5 mph
